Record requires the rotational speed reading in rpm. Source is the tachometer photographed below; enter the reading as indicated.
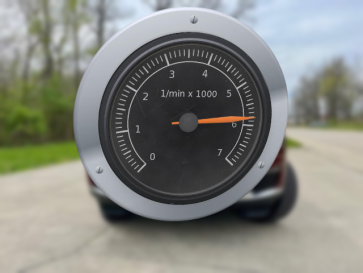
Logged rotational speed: 5800 rpm
